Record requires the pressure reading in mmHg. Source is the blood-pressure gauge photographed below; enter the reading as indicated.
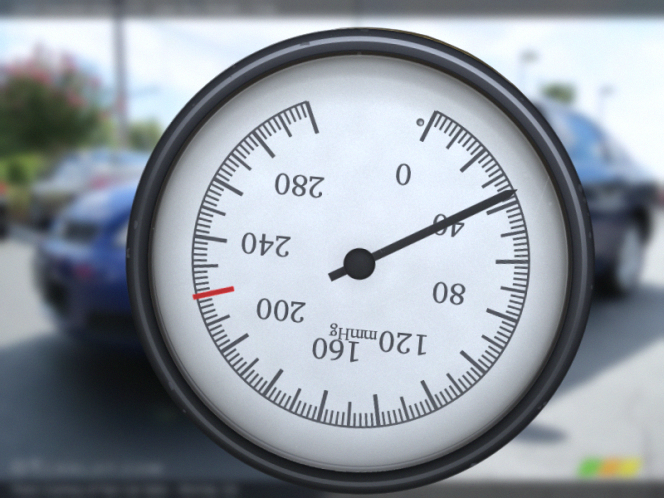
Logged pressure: 36 mmHg
